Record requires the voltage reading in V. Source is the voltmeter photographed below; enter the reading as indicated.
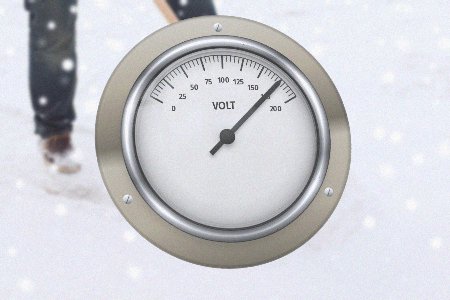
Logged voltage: 175 V
